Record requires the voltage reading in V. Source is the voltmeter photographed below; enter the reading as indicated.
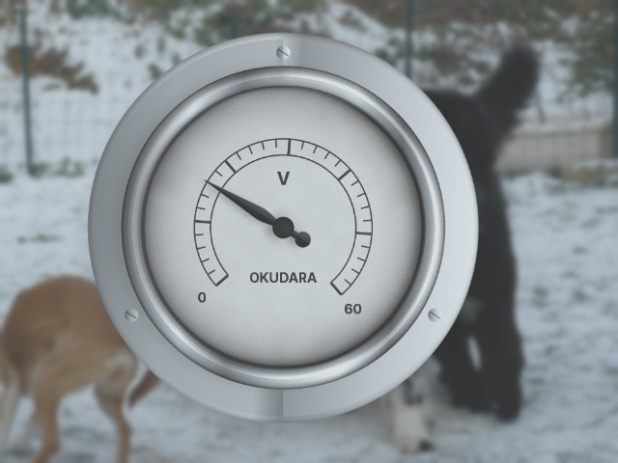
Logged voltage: 16 V
